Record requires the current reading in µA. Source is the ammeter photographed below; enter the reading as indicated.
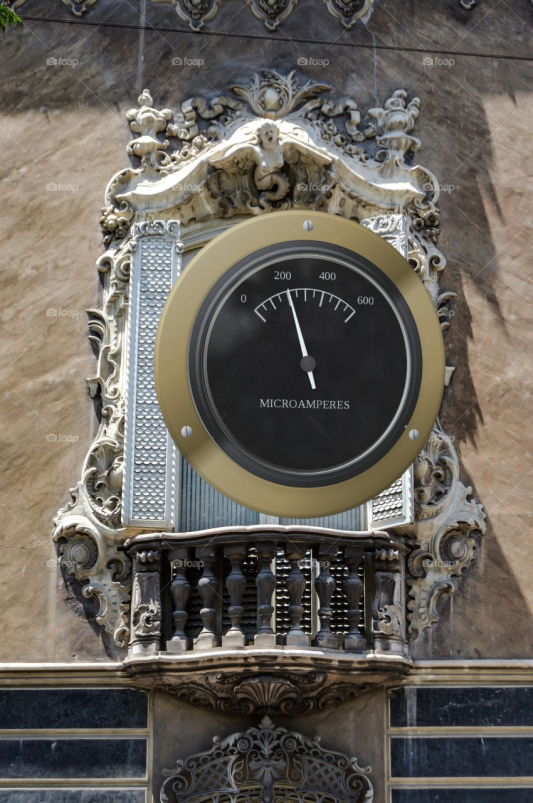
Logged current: 200 µA
